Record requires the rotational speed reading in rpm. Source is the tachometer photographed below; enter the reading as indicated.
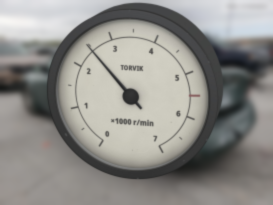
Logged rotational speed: 2500 rpm
